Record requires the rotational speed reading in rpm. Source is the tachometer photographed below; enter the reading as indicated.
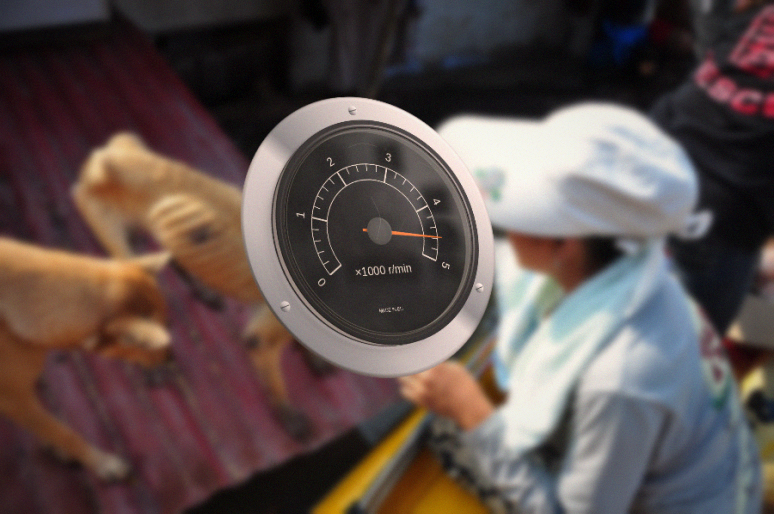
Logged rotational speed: 4600 rpm
